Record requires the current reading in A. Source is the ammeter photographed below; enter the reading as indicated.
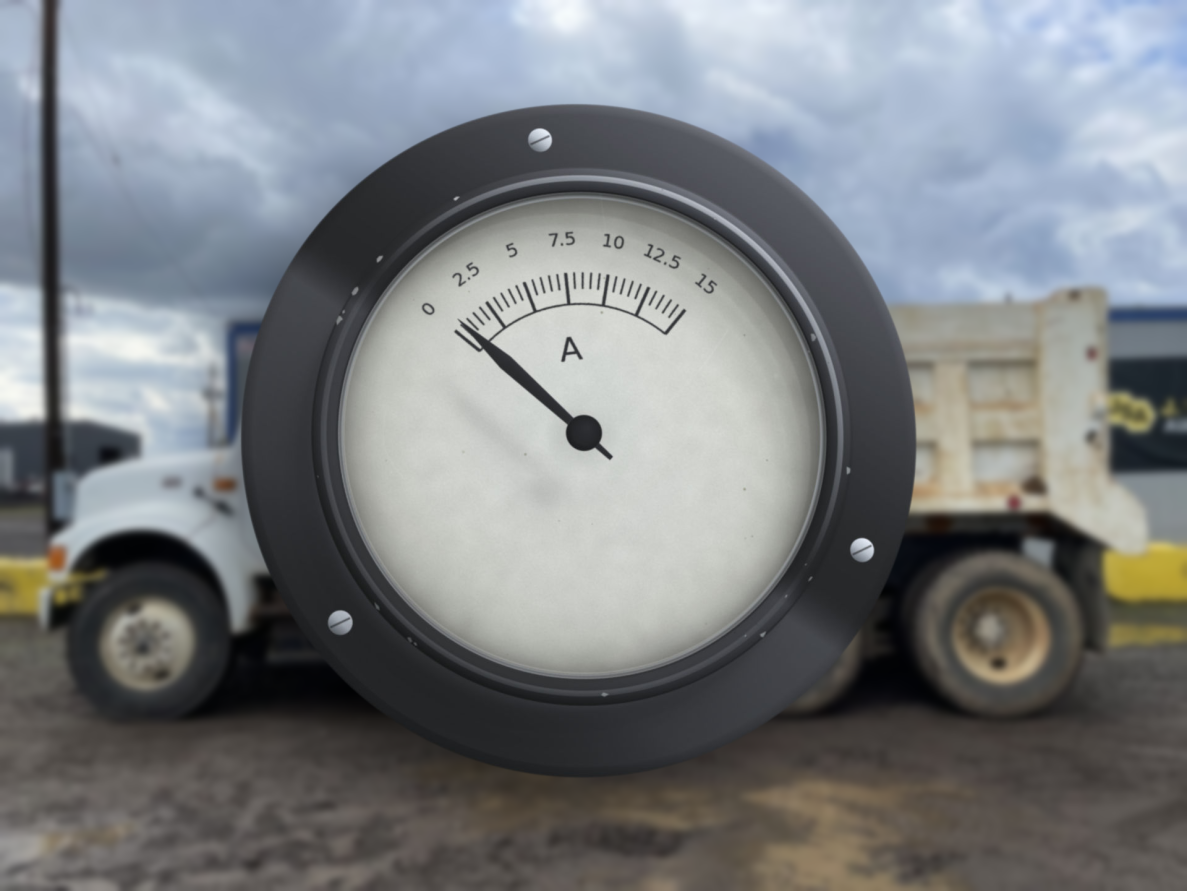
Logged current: 0.5 A
